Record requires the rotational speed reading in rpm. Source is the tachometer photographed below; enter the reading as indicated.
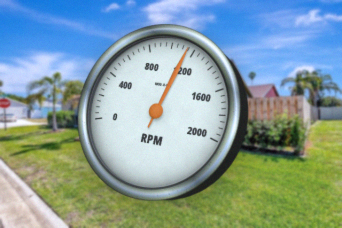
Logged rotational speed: 1150 rpm
